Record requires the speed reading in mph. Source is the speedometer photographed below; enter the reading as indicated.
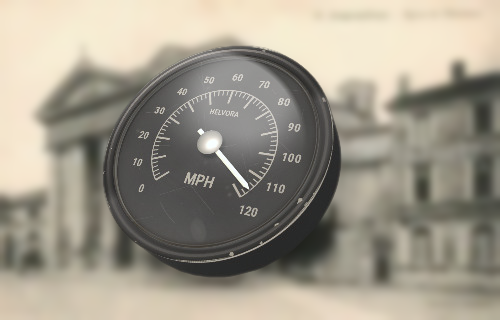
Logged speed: 116 mph
